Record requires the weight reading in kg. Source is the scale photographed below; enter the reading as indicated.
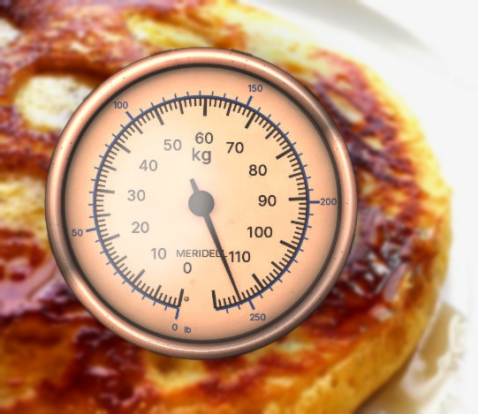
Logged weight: 115 kg
